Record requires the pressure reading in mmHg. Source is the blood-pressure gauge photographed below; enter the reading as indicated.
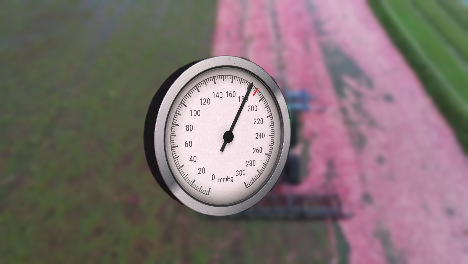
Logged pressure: 180 mmHg
